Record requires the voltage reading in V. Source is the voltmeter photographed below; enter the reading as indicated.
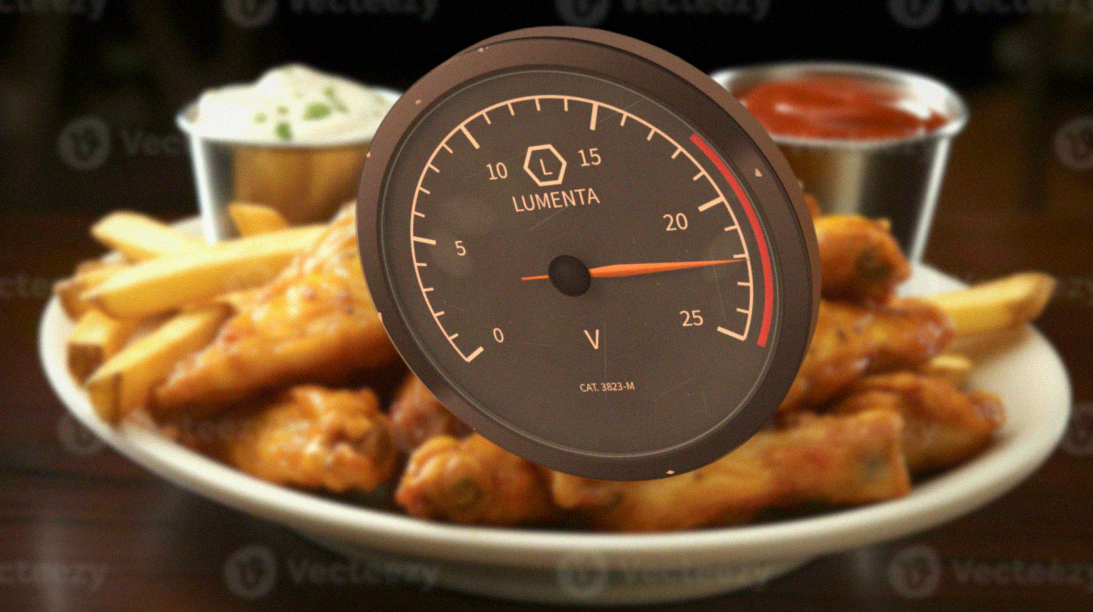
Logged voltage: 22 V
